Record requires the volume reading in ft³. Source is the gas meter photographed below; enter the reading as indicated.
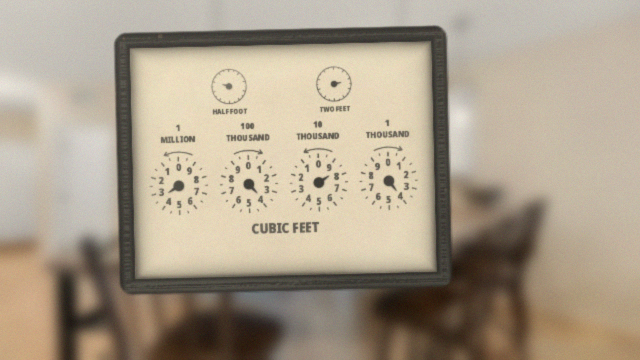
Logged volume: 338400 ft³
